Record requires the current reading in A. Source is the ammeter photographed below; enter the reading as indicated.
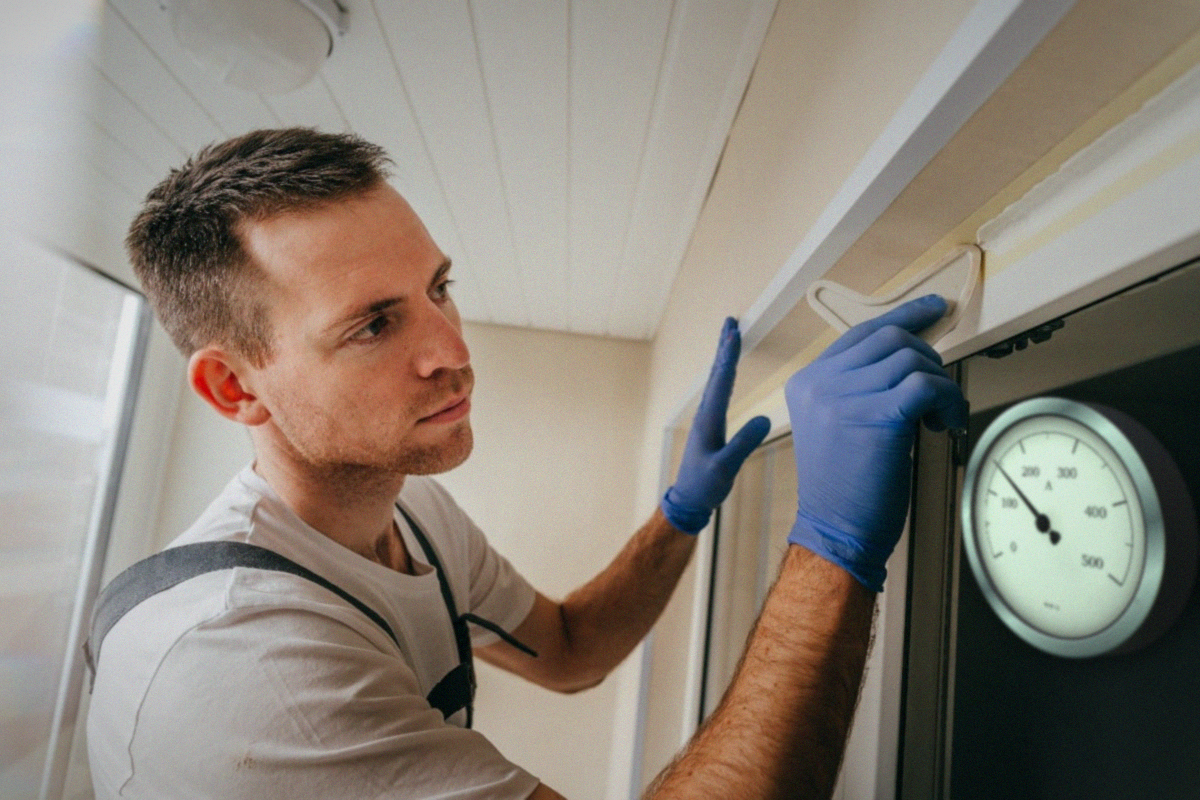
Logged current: 150 A
